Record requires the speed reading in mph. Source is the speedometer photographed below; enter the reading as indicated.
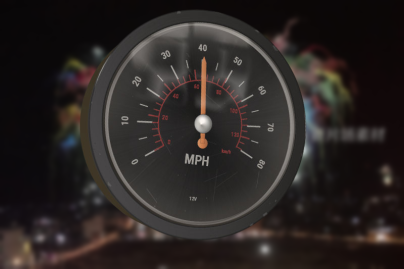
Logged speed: 40 mph
